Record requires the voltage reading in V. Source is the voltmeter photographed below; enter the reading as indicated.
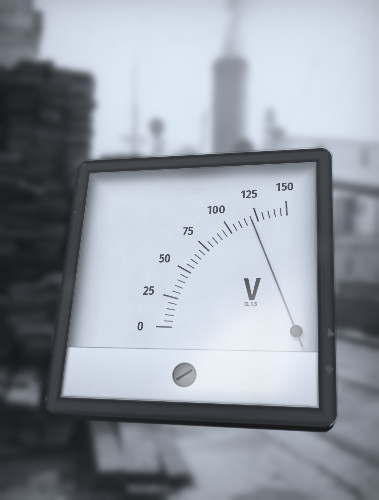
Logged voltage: 120 V
